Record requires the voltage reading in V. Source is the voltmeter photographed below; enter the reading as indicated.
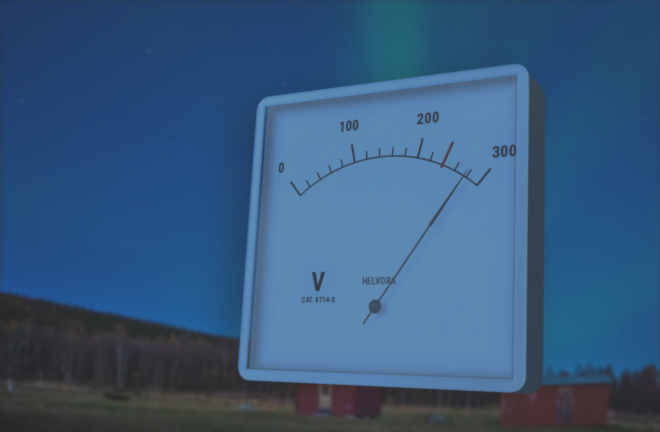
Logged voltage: 280 V
